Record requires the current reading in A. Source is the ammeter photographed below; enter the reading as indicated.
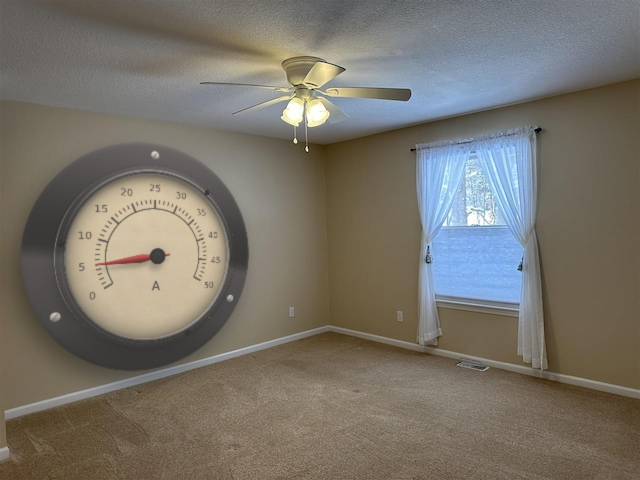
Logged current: 5 A
